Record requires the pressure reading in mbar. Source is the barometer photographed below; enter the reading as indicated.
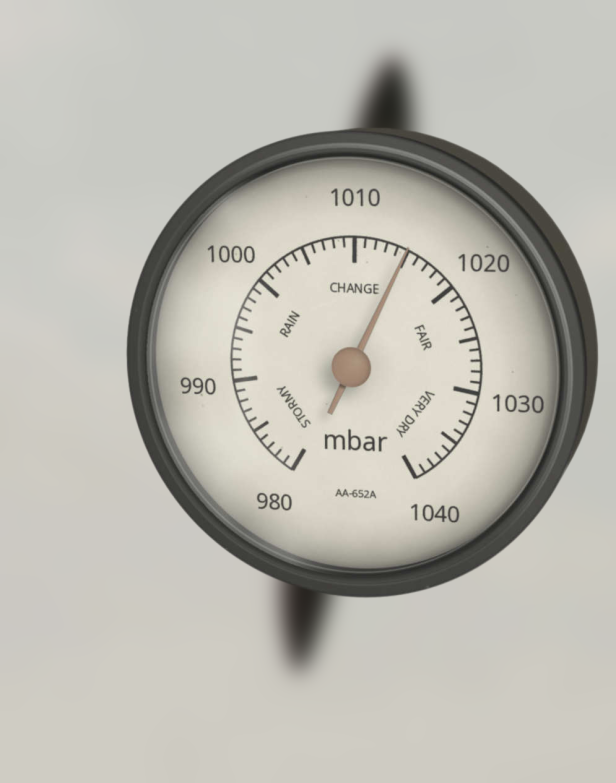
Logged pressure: 1015 mbar
